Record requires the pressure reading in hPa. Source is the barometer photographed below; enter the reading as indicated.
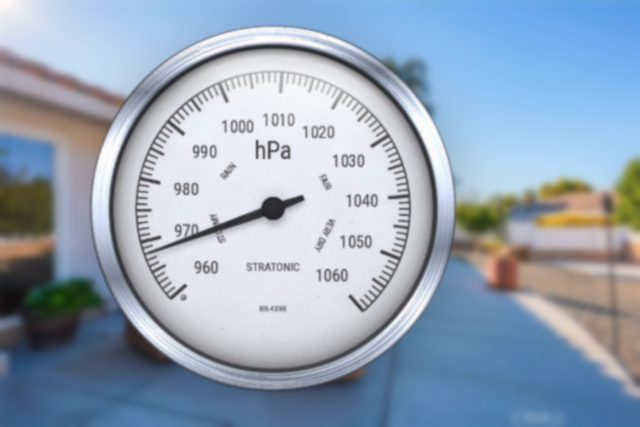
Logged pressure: 968 hPa
